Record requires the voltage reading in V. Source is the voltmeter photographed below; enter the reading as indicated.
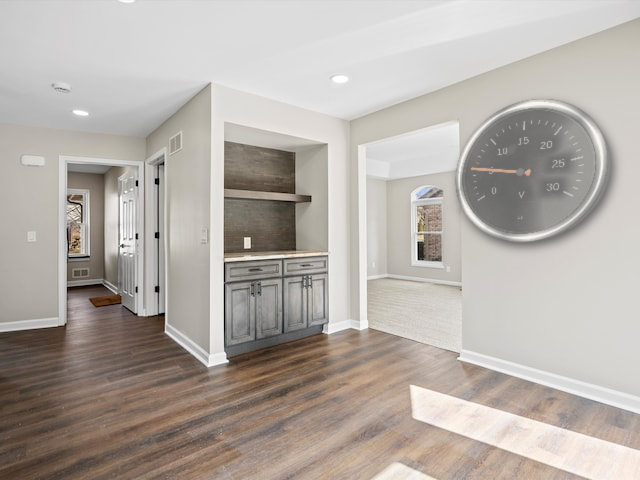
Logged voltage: 5 V
